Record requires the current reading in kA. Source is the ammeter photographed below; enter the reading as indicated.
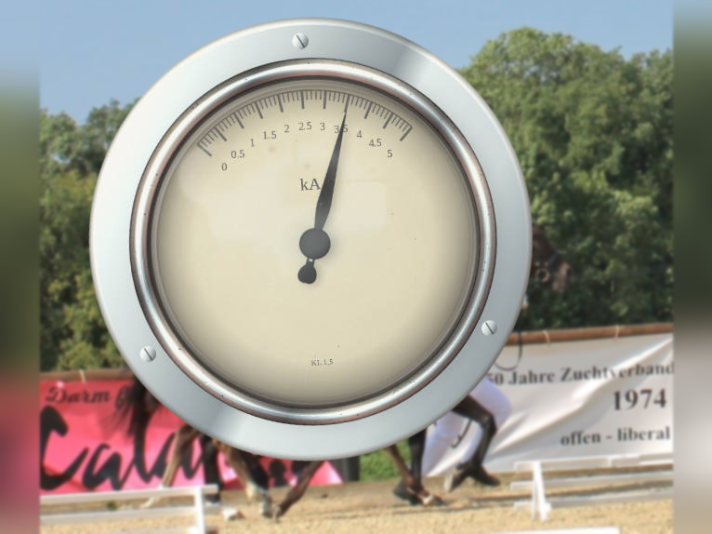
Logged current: 3.5 kA
